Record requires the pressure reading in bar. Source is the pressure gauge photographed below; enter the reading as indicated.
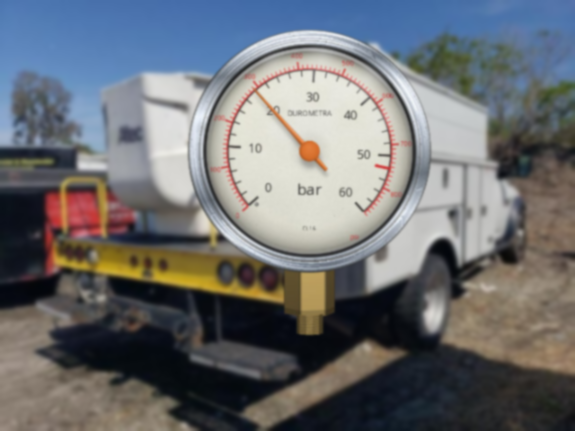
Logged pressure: 20 bar
